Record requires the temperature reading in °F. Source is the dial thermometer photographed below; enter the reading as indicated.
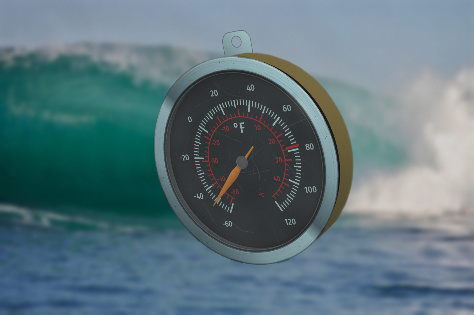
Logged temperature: -50 °F
